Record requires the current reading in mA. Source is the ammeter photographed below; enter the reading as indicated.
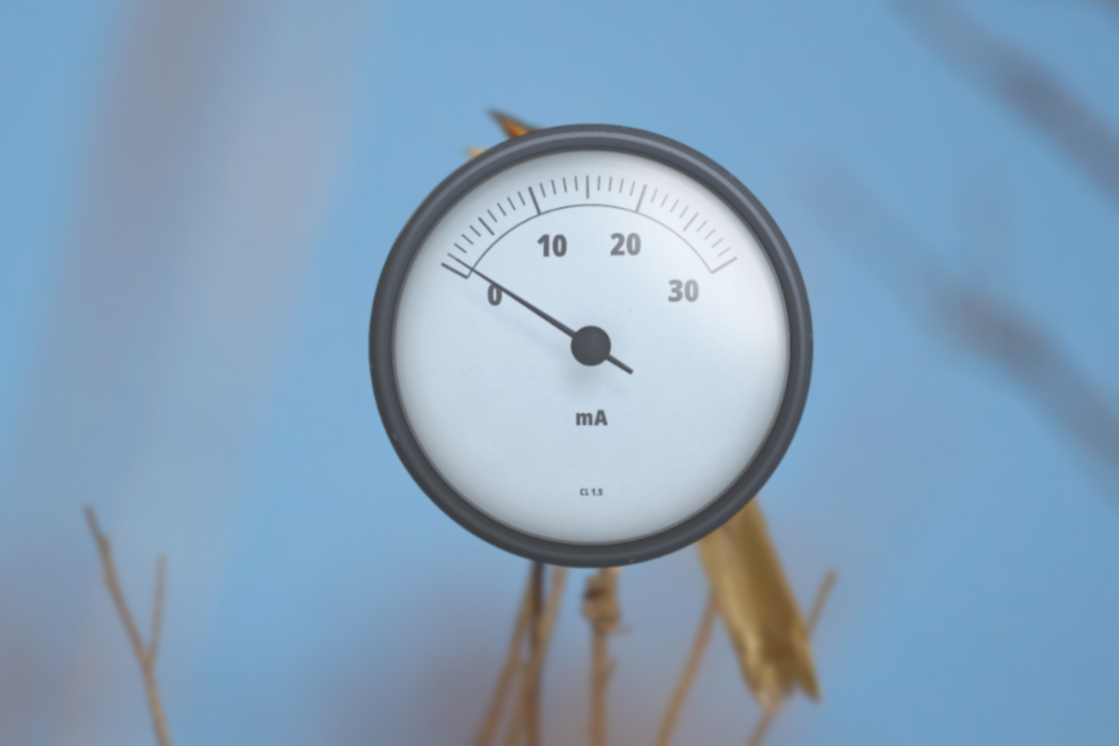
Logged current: 1 mA
